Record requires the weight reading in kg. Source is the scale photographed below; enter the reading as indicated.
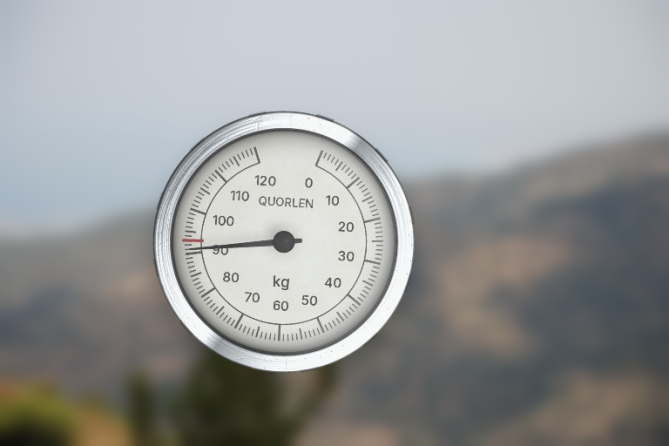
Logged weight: 91 kg
